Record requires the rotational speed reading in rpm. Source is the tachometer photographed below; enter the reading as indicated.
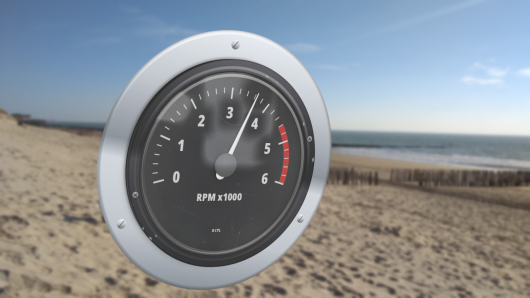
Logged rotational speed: 3600 rpm
